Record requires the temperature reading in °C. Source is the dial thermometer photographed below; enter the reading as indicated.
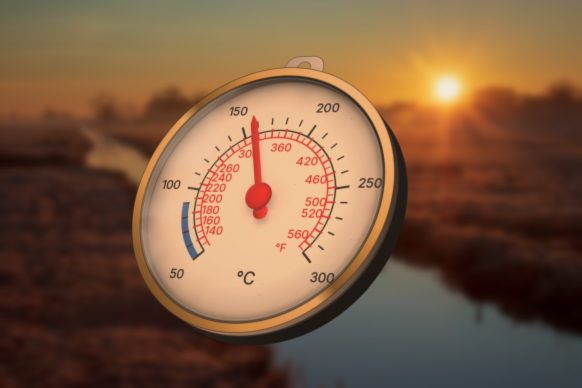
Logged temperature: 160 °C
